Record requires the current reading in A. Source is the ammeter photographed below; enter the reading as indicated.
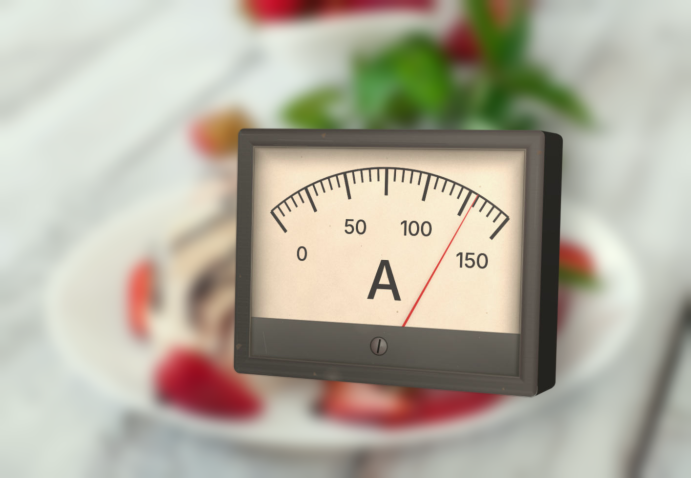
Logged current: 130 A
